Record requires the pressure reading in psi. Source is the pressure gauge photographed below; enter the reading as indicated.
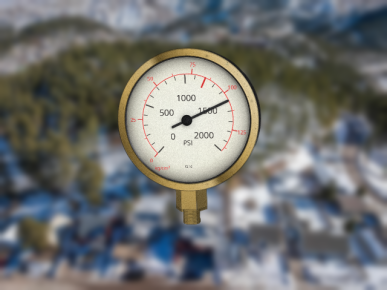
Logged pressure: 1500 psi
